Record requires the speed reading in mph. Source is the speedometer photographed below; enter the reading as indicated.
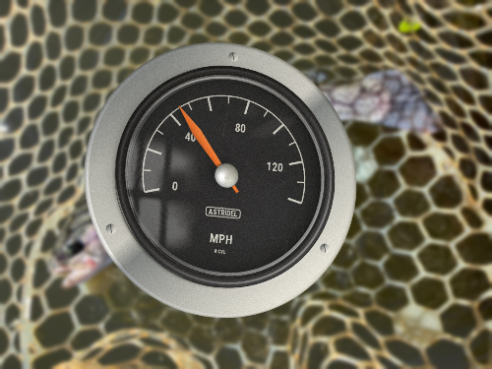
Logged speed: 45 mph
